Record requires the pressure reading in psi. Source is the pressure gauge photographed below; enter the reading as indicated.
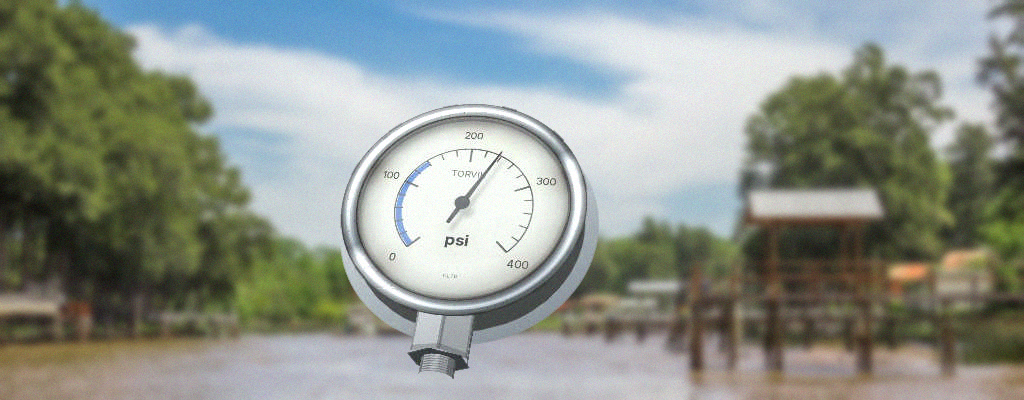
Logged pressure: 240 psi
